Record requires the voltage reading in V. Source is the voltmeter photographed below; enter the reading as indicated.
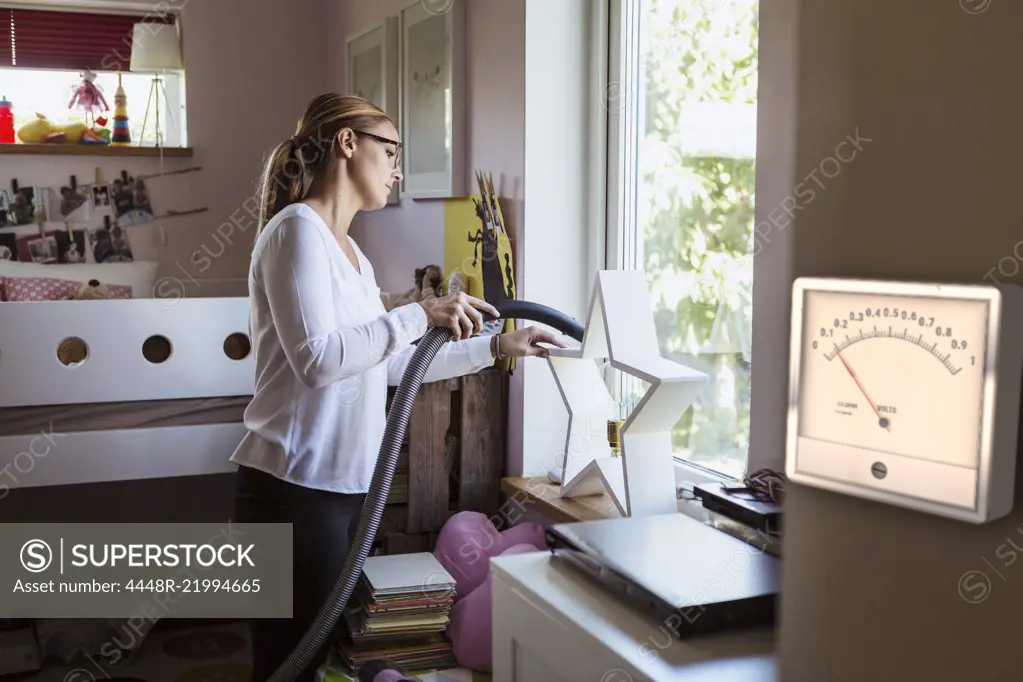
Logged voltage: 0.1 V
